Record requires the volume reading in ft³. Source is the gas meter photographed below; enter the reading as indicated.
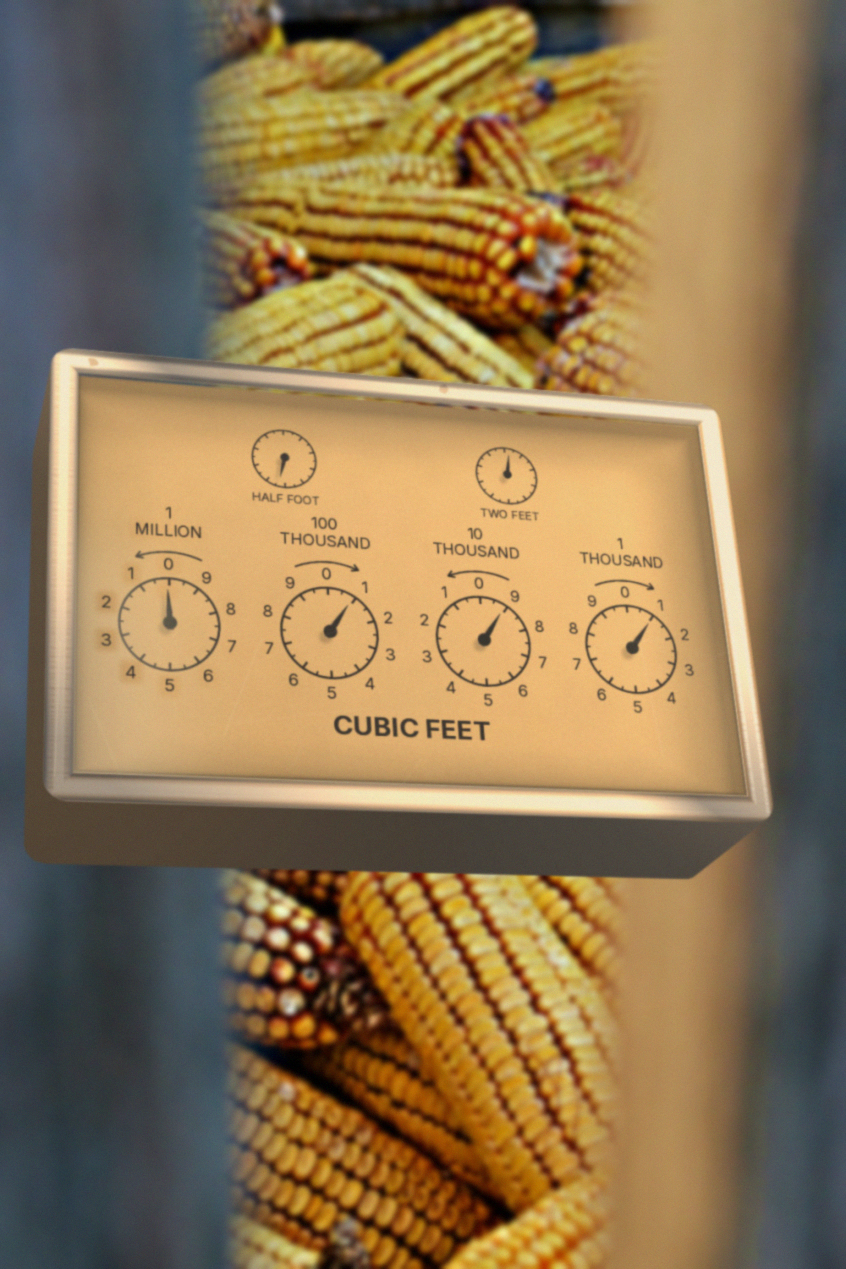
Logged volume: 9100 ft³
